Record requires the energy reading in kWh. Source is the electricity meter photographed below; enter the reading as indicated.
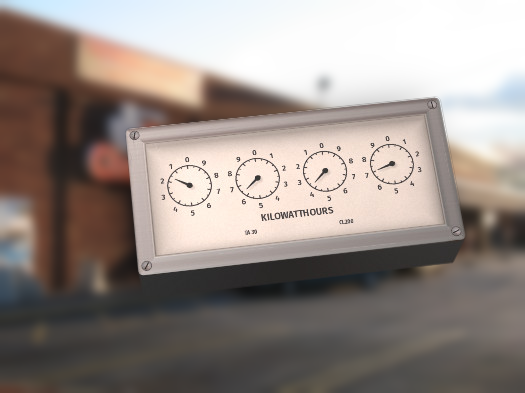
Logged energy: 1637 kWh
